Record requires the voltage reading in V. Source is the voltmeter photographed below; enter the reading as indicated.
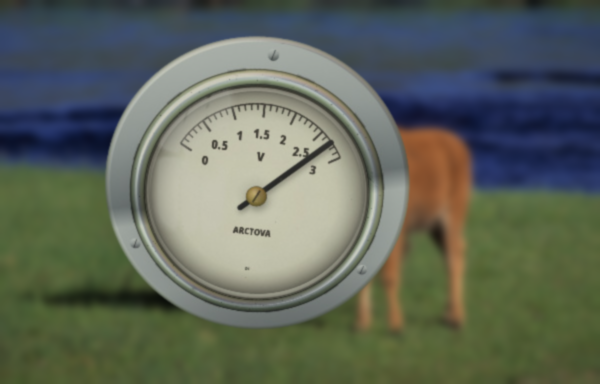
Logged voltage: 2.7 V
